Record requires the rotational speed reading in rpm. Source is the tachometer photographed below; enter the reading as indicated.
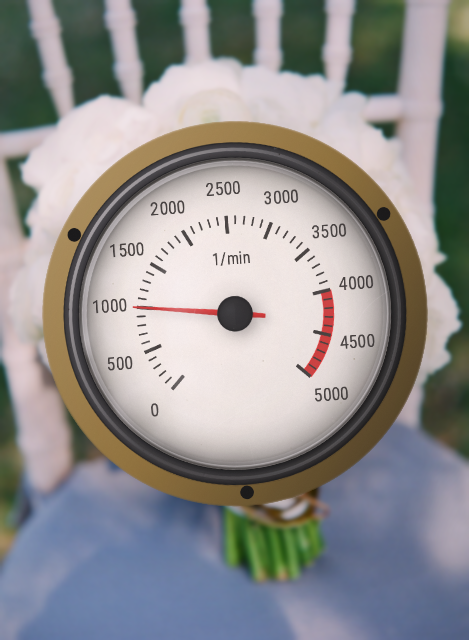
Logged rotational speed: 1000 rpm
